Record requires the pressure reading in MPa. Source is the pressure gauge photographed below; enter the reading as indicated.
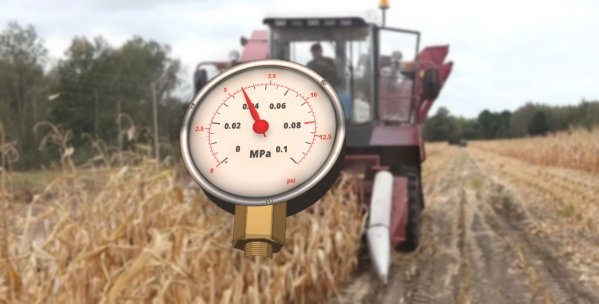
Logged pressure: 0.04 MPa
